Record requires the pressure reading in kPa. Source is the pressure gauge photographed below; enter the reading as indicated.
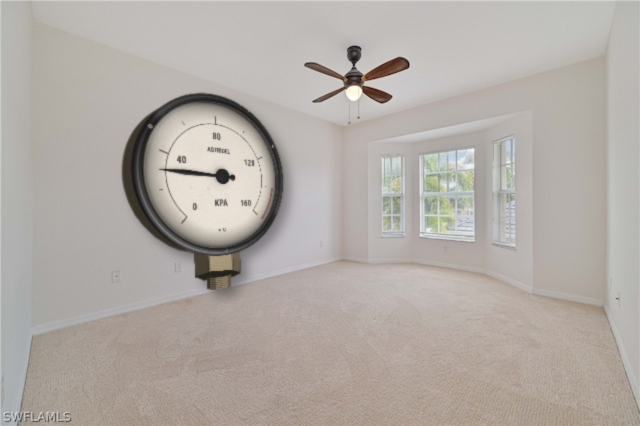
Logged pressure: 30 kPa
